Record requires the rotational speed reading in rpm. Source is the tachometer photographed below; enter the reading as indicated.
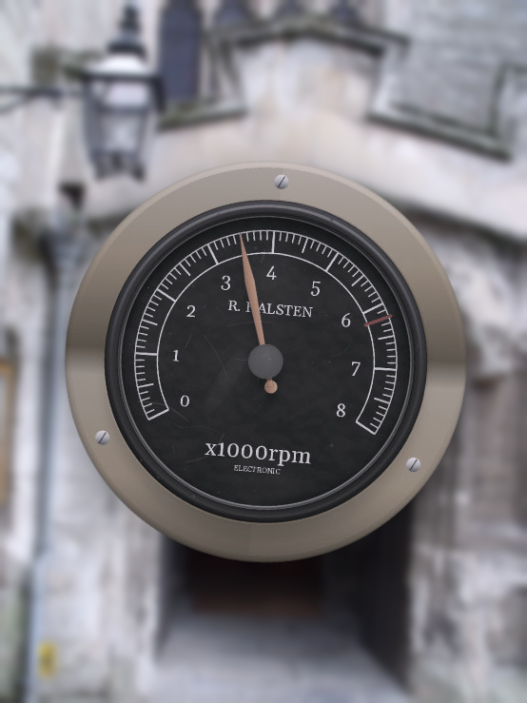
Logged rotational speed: 3500 rpm
